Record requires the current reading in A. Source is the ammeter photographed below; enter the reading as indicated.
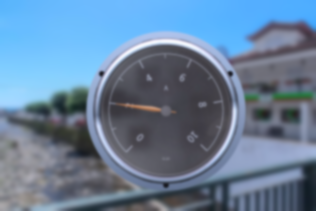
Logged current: 2 A
